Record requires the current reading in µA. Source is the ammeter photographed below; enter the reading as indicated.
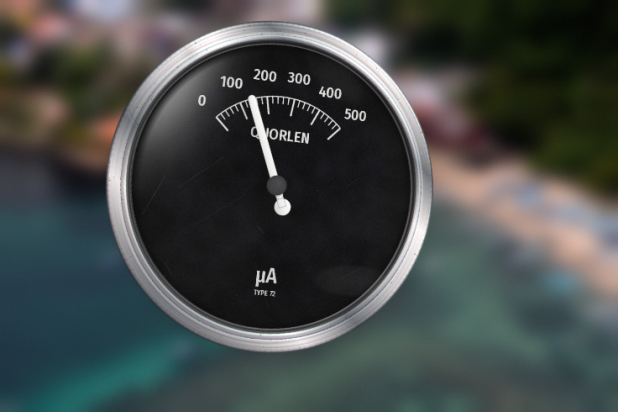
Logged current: 140 µA
